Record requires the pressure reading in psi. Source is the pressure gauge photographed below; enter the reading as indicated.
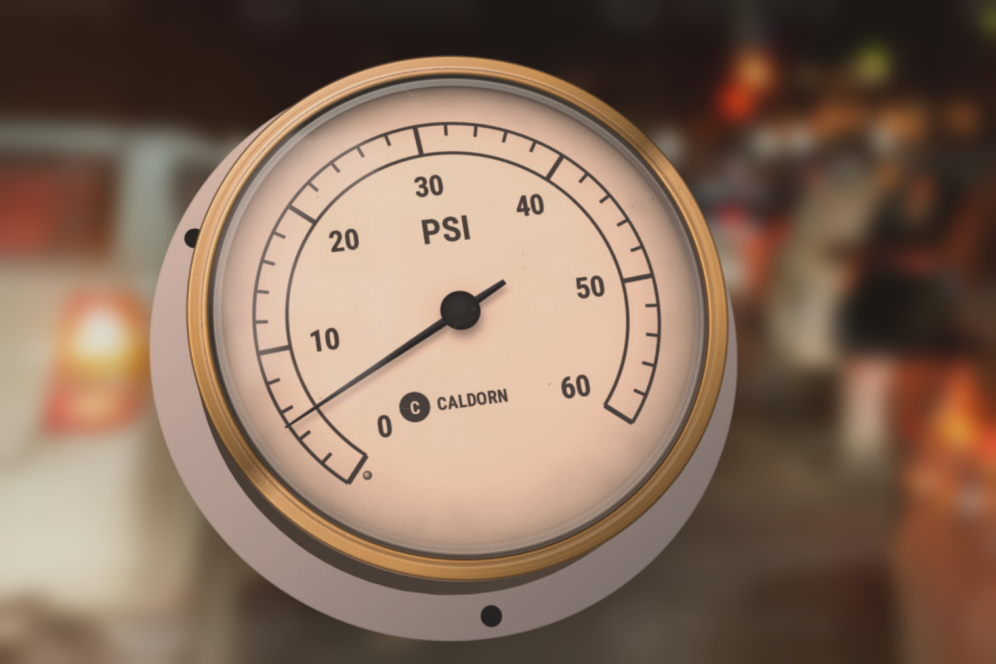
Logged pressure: 5 psi
